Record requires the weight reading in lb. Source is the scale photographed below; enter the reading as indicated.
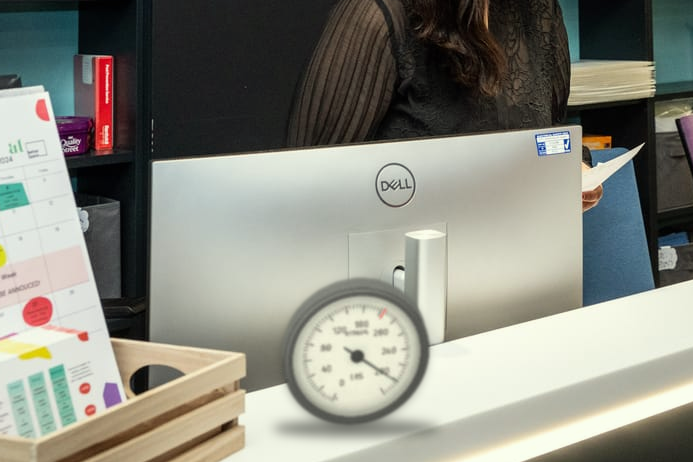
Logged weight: 280 lb
